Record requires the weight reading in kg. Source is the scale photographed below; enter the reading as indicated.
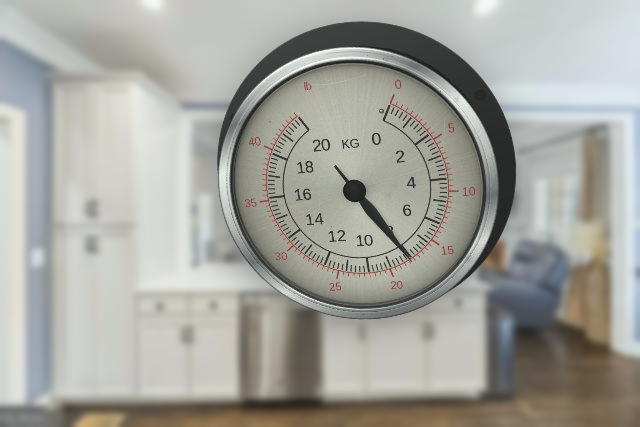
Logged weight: 8 kg
